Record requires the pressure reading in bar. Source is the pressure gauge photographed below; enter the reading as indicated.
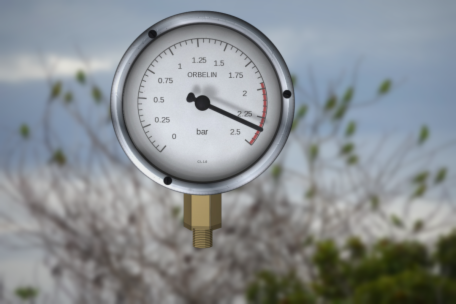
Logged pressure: 2.35 bar
